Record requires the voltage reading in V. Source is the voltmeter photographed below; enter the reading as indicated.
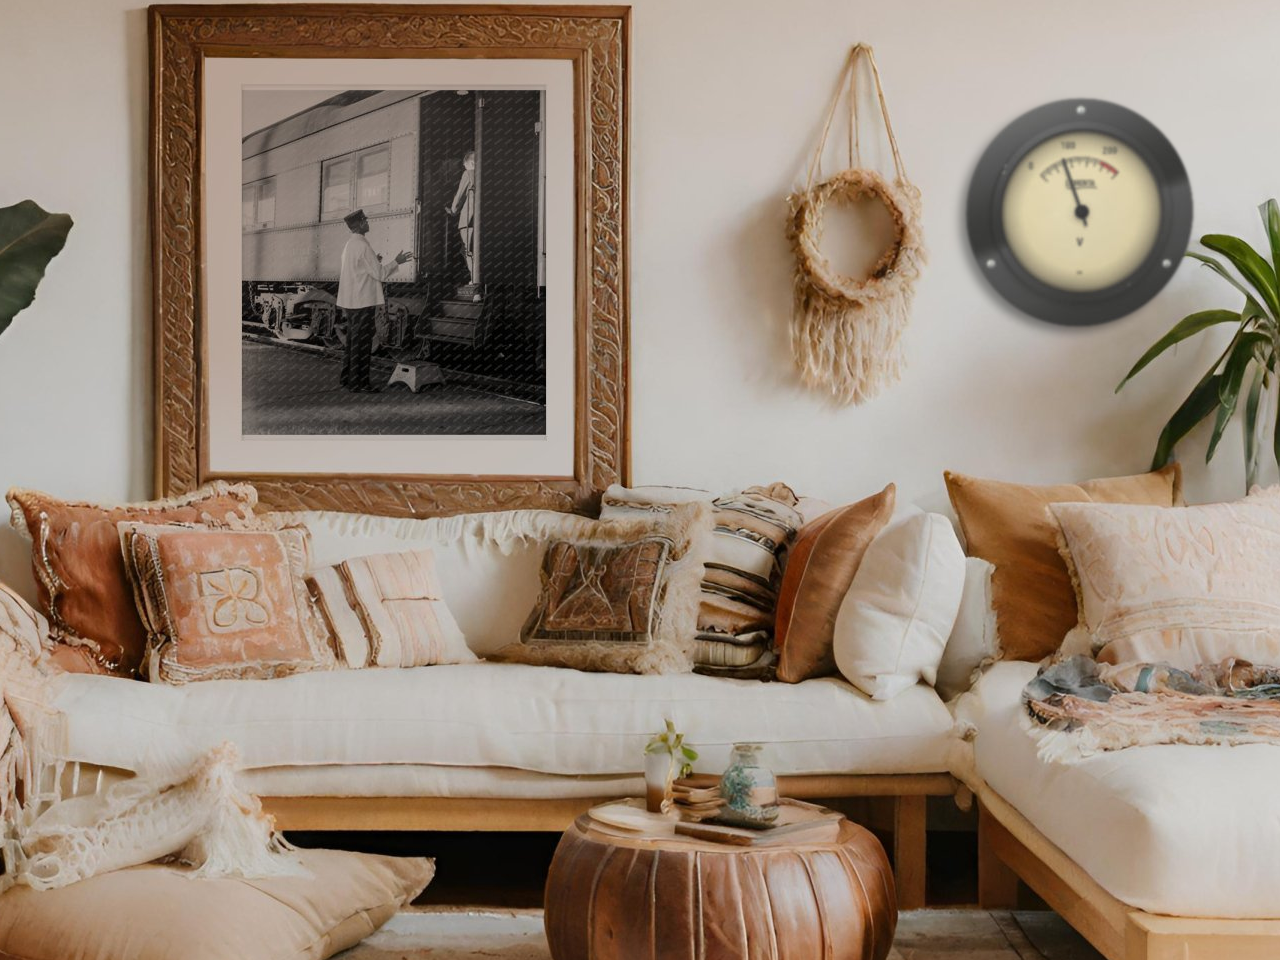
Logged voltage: 75 V
